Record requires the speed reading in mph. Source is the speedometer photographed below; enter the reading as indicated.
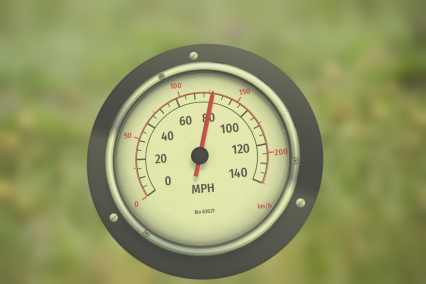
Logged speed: 80 mph
